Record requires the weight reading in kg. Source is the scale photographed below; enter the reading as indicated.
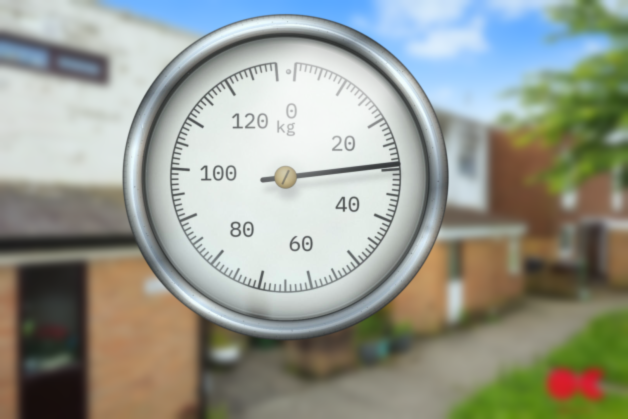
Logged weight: 29 kg
